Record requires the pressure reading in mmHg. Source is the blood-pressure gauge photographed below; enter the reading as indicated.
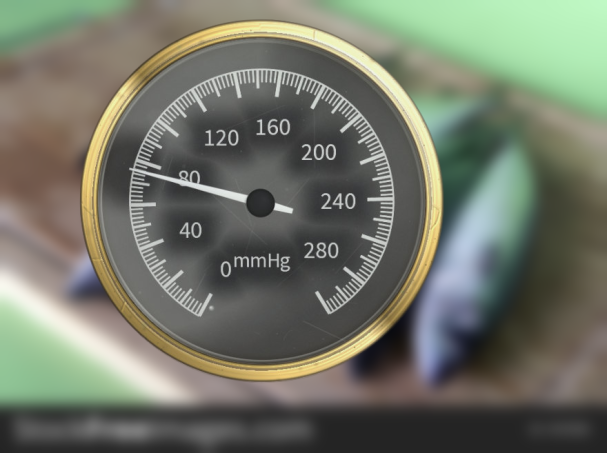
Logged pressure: 76 mmHg
